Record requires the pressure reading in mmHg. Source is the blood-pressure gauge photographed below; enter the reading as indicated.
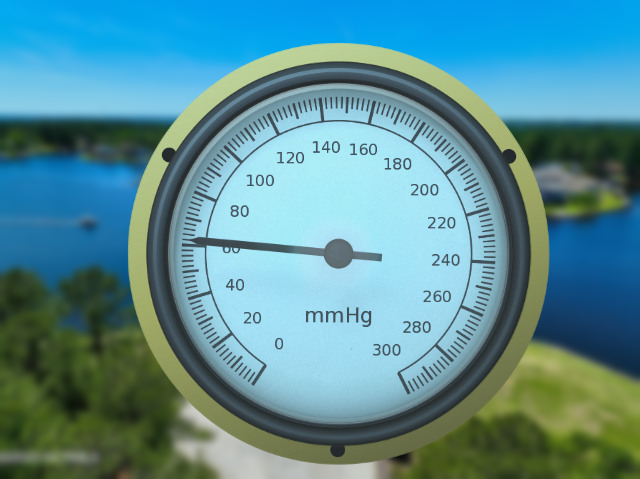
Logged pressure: 62 mmHg
